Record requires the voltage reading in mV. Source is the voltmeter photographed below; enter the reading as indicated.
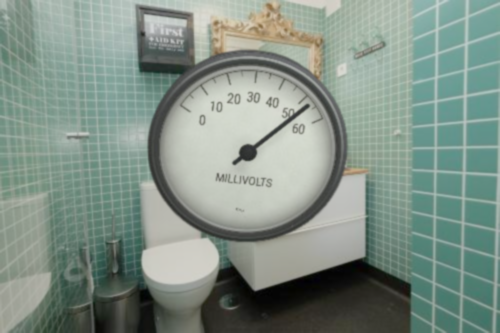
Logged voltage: 52.5 mV
